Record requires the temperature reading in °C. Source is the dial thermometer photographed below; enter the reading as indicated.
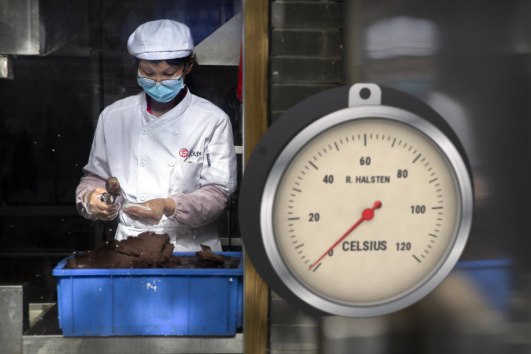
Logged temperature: 2 °C
